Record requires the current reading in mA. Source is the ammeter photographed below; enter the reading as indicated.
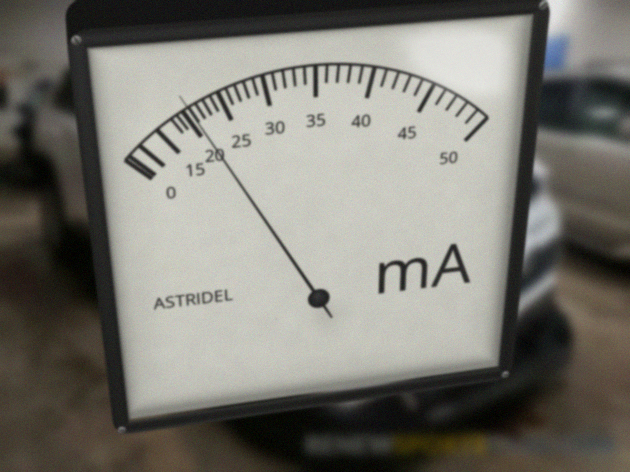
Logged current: 21 mA
